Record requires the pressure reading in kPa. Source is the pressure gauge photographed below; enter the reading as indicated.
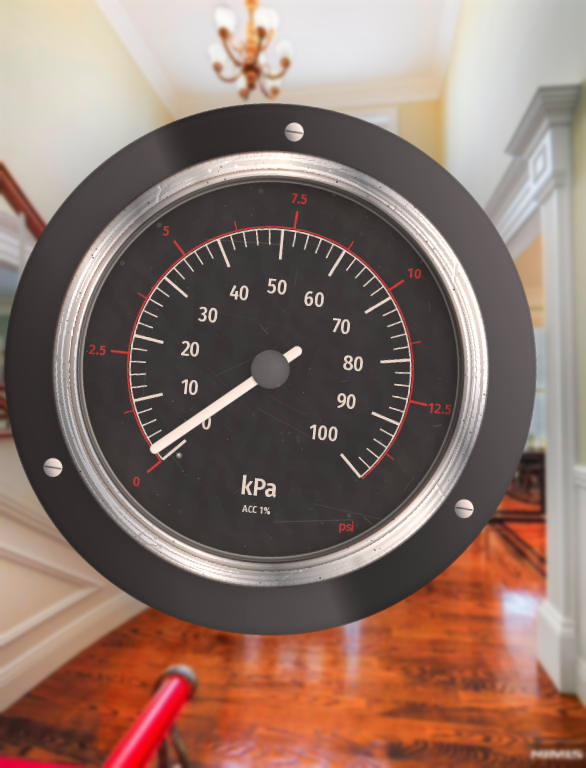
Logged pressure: 2 kPa
